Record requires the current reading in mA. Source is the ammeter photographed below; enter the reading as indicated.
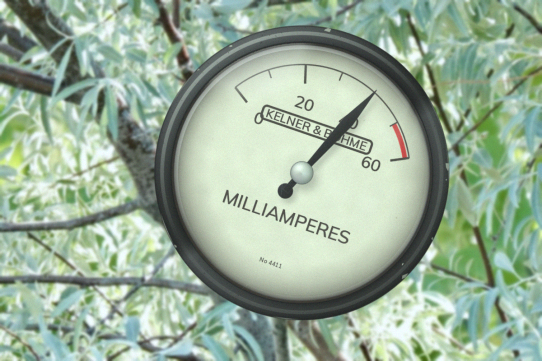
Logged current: 40 mA
